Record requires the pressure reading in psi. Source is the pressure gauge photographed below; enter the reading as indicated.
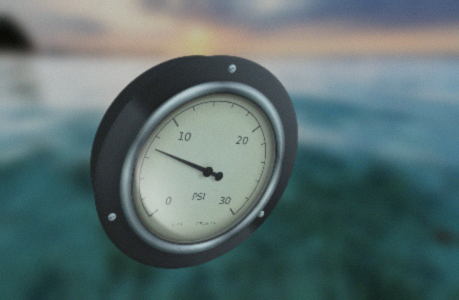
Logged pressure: 7 psi
